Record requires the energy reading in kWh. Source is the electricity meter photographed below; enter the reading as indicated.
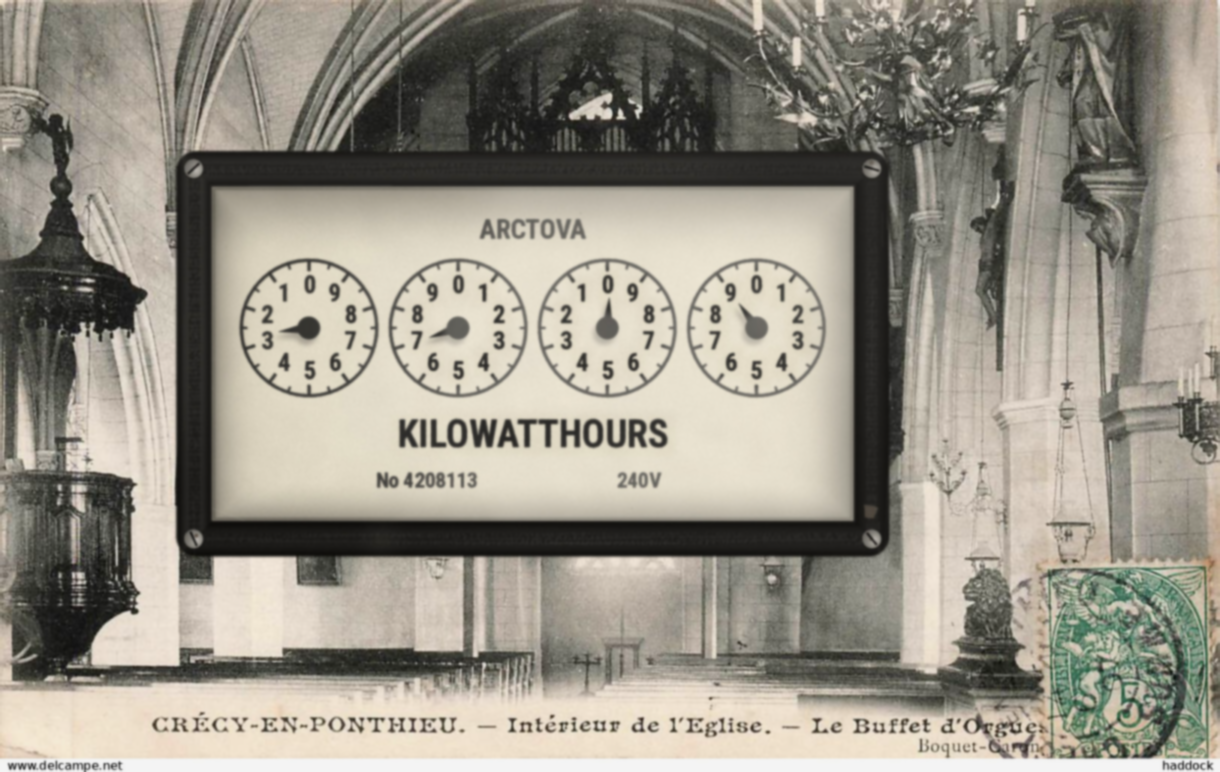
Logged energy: 2699 kWh
